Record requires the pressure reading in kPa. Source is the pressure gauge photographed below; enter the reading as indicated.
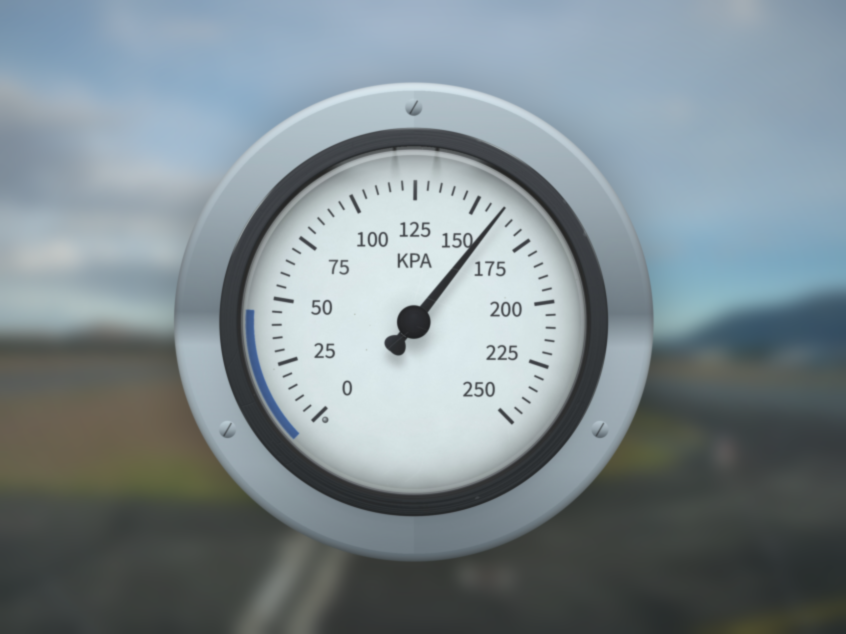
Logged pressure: 160 kPa
